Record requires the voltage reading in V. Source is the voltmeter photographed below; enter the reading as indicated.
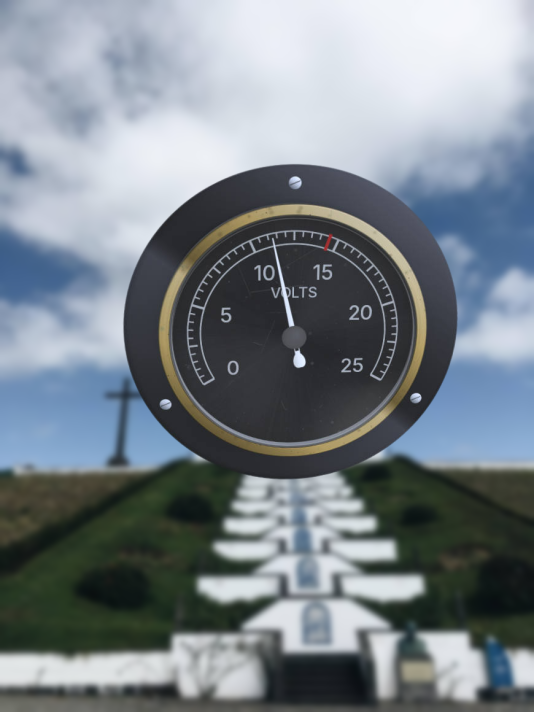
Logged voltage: 11.25 V
